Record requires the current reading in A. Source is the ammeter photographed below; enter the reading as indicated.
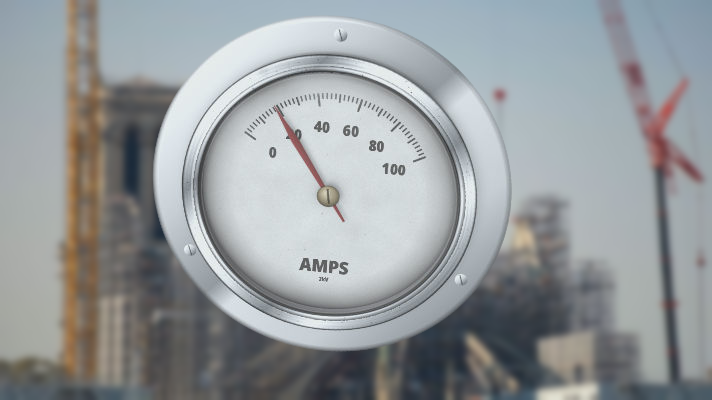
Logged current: 20 A
